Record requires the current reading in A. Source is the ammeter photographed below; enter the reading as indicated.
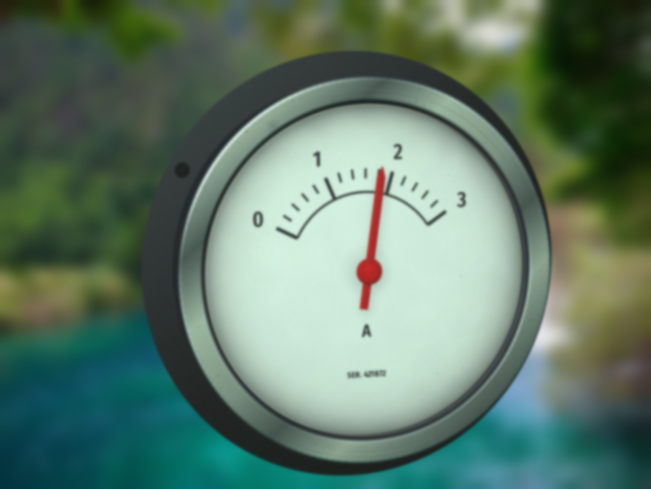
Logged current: 1.8 A
